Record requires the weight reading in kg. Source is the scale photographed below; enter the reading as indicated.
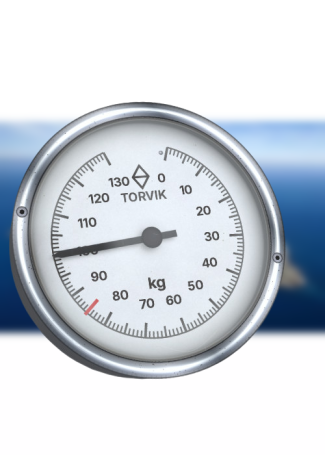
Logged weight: 100 kg
